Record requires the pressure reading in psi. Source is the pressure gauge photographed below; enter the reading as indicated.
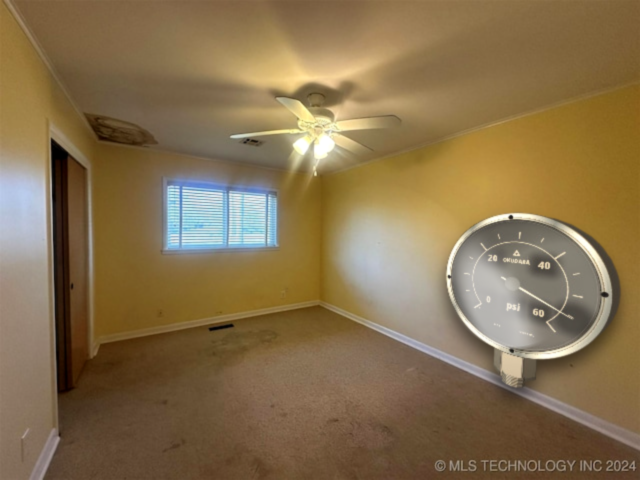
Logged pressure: 55 psi
